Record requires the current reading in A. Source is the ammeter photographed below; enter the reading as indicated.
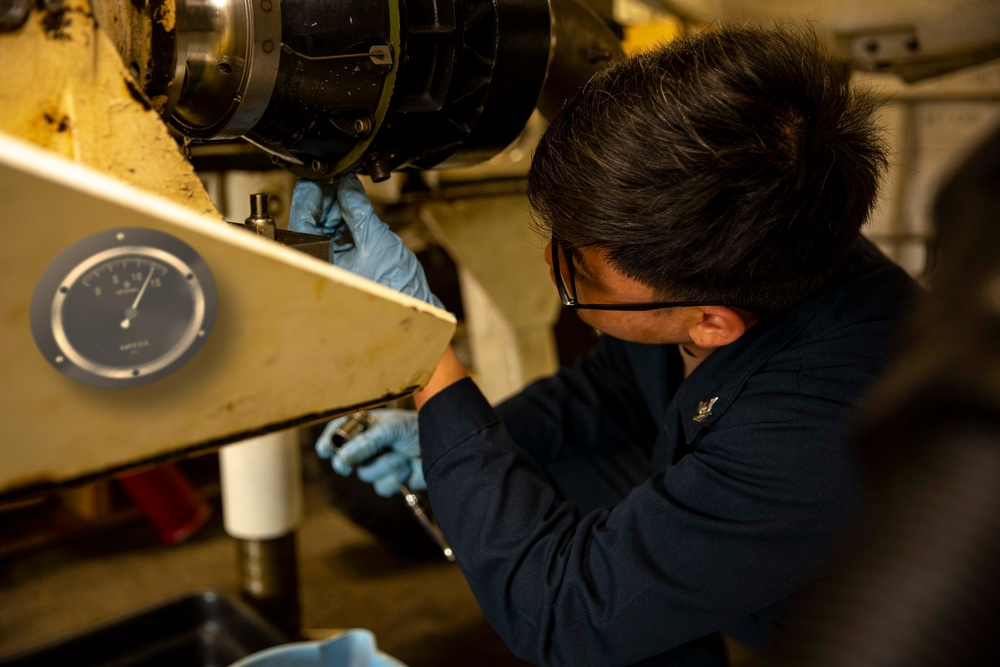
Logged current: 12.5 A
